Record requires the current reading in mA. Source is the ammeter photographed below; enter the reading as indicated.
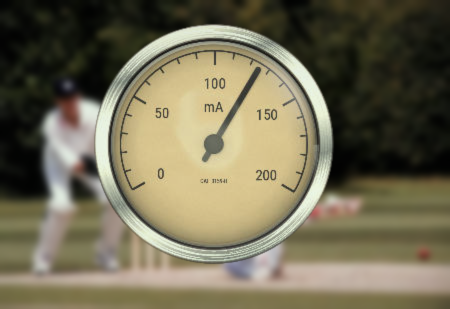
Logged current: 125 mA
